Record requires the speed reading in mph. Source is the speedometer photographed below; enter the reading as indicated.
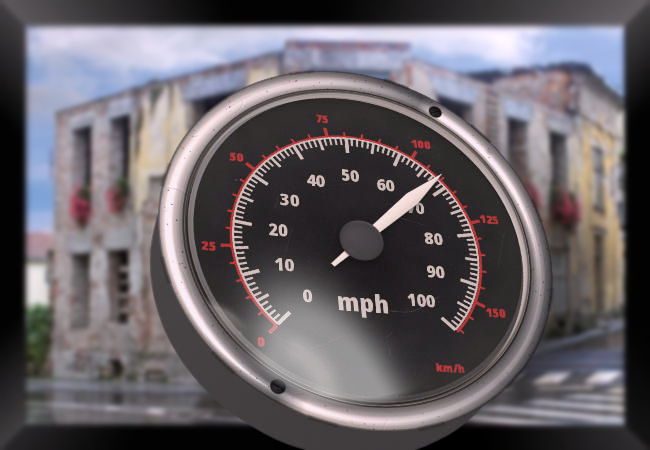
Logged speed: 68 mph
